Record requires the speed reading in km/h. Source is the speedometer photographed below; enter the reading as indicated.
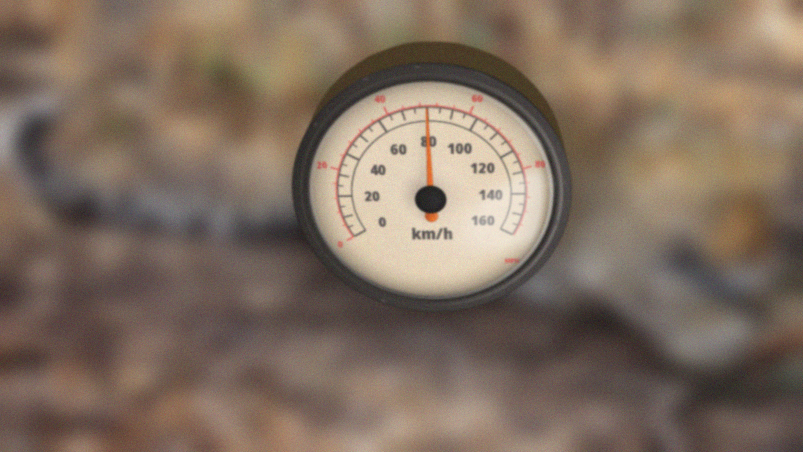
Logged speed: 80 km/h
